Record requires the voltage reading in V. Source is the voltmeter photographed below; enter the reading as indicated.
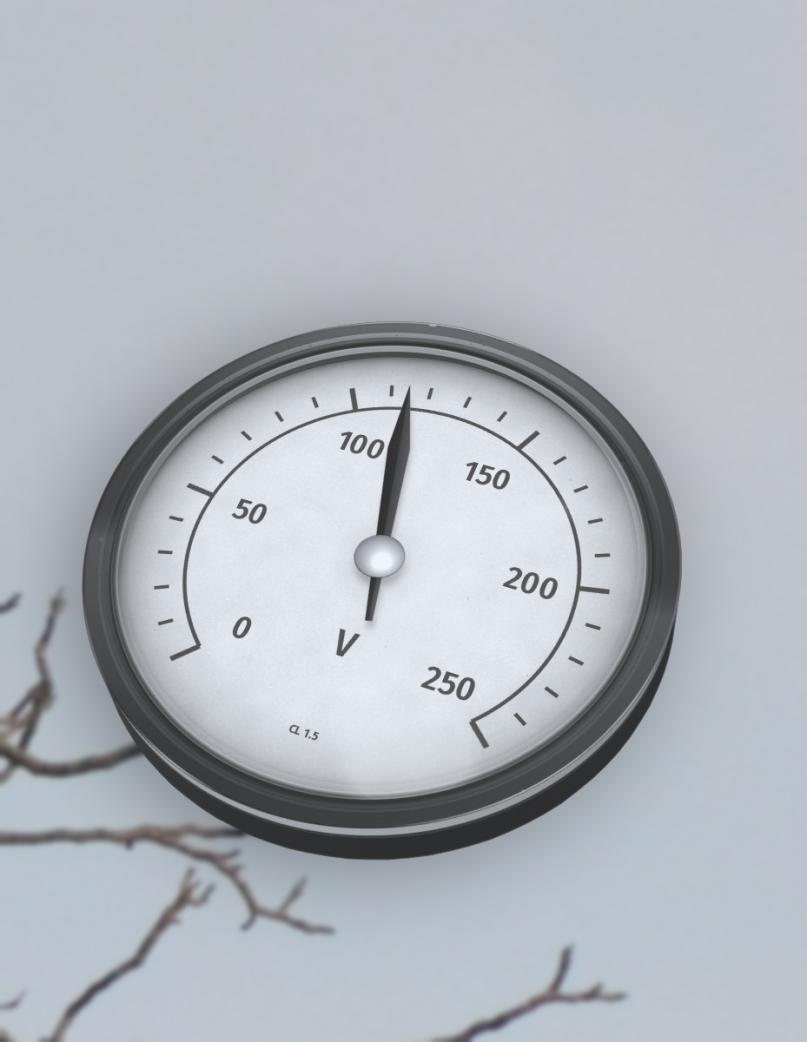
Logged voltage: 115 V
